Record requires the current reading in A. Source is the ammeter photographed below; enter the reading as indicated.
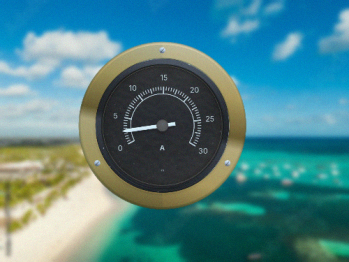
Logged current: 2.5 A
